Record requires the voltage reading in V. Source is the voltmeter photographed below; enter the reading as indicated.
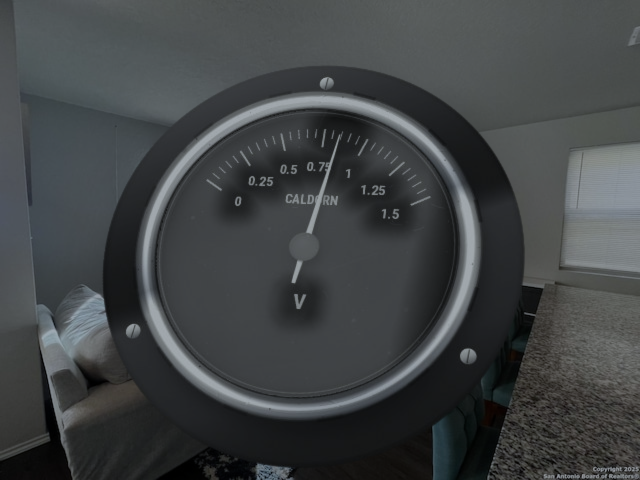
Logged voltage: 0.85 V
